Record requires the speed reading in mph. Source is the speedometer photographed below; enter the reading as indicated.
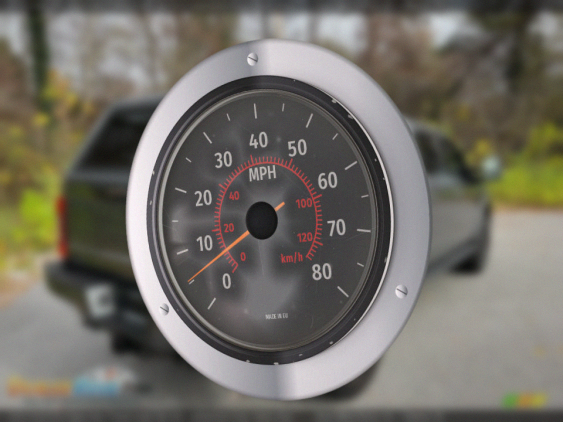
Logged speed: 5 mph
